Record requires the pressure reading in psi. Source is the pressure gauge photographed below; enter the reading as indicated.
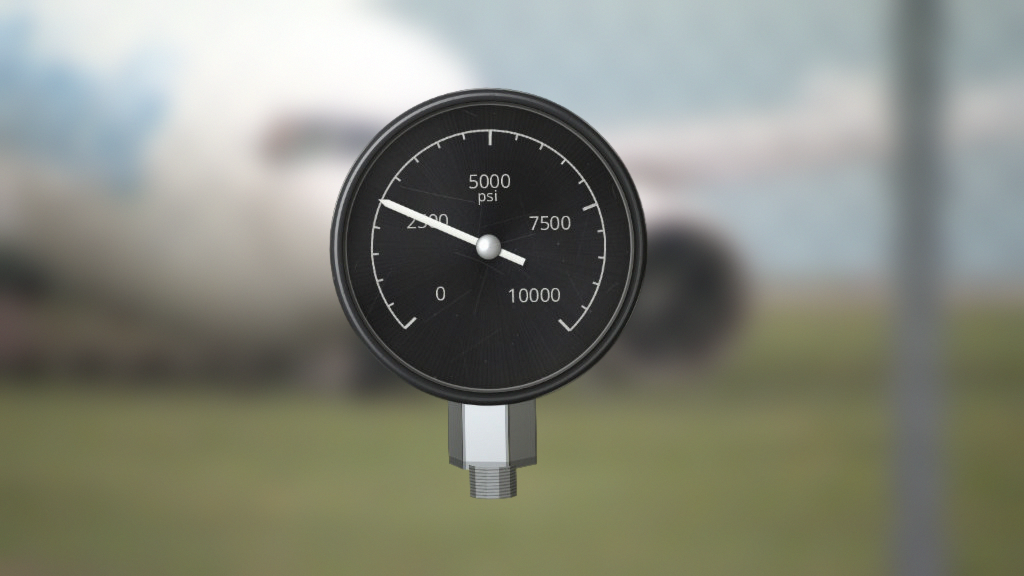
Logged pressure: 2500 psi
